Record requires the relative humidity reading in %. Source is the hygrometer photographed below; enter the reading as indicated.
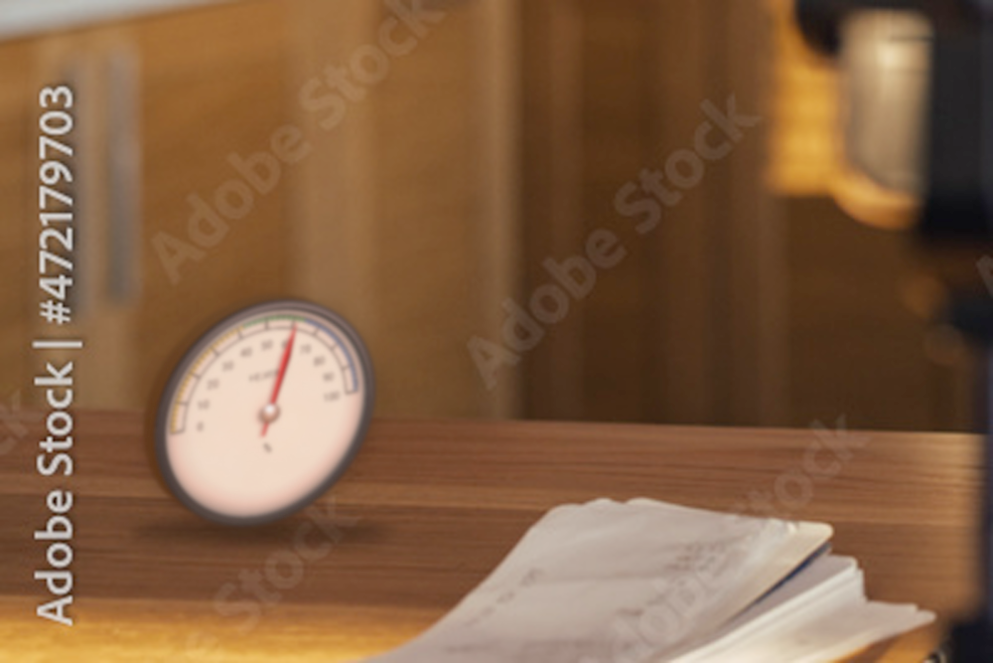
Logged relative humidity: 60 %
